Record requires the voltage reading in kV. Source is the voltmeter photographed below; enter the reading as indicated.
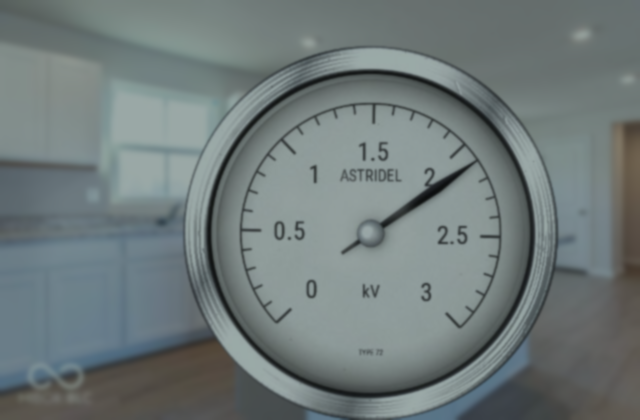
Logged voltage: 2.1 kV
